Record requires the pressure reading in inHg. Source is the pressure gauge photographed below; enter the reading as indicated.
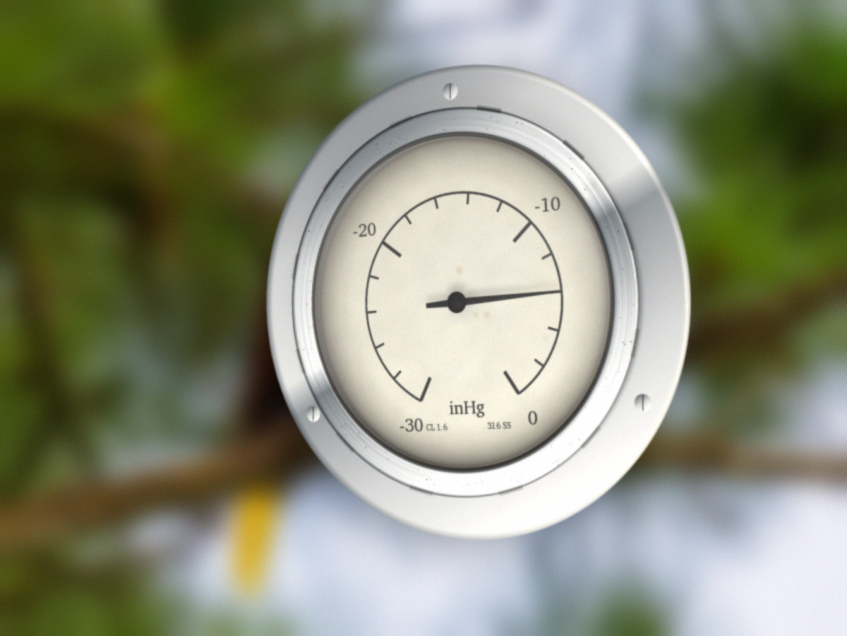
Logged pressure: -6 inHg
